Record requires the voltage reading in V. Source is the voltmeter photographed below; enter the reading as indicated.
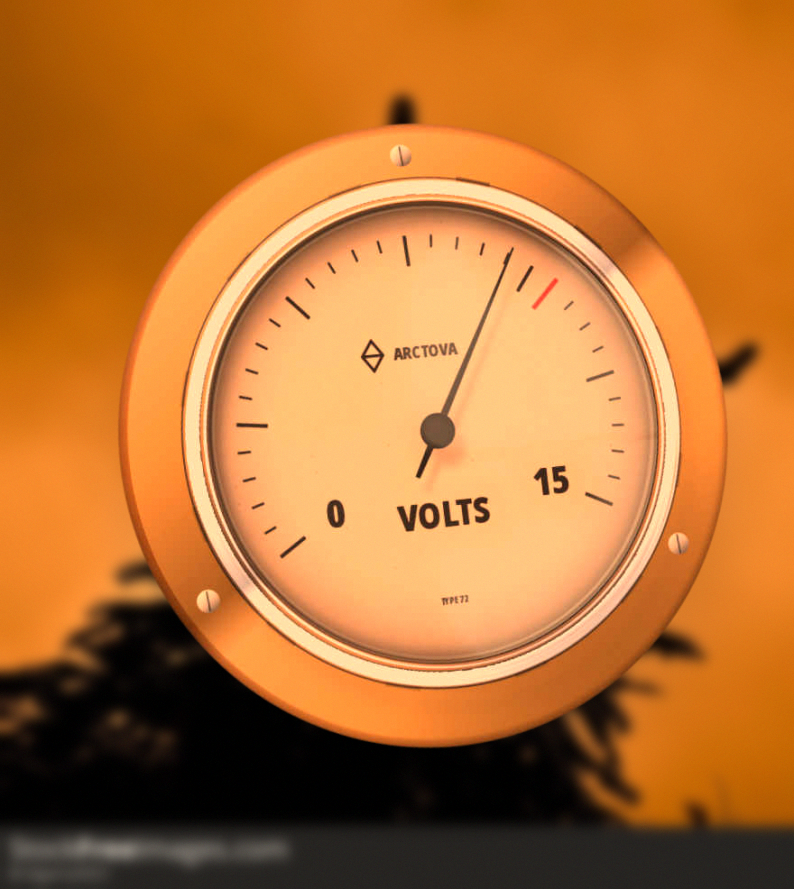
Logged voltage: 9.5 V
